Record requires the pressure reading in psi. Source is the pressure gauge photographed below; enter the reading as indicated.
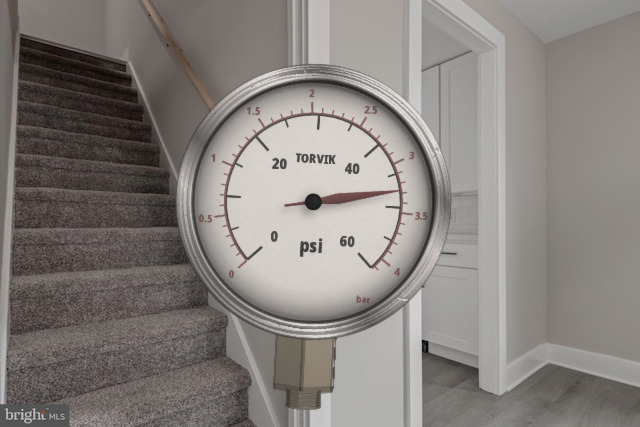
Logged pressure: 47.5 psi
